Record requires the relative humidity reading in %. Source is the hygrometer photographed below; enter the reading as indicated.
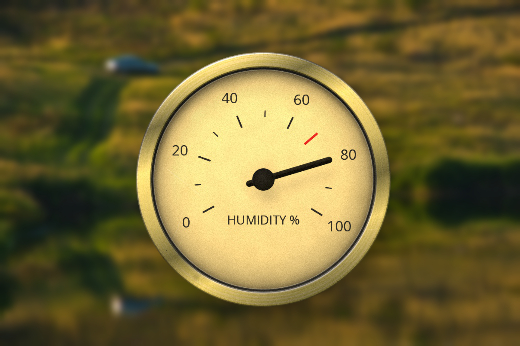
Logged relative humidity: 80 %
